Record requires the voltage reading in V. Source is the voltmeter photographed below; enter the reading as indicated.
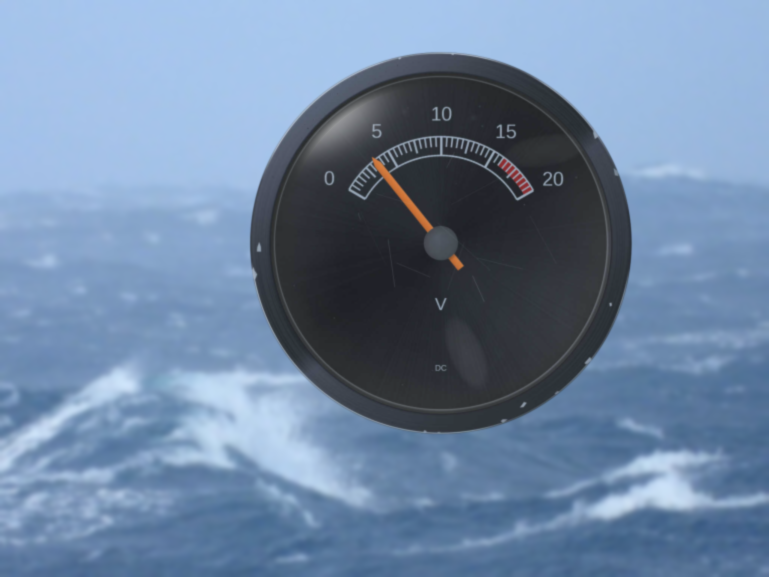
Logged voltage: 3.5 V
